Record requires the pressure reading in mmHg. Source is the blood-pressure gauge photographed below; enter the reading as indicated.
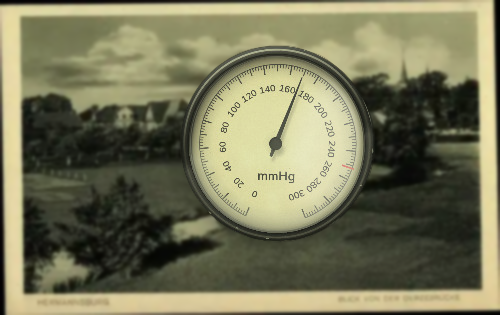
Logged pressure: 170 mmHg
